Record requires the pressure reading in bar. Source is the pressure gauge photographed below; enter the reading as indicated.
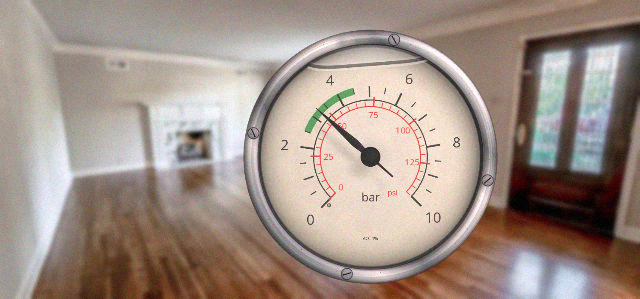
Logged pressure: 3.25 bar
